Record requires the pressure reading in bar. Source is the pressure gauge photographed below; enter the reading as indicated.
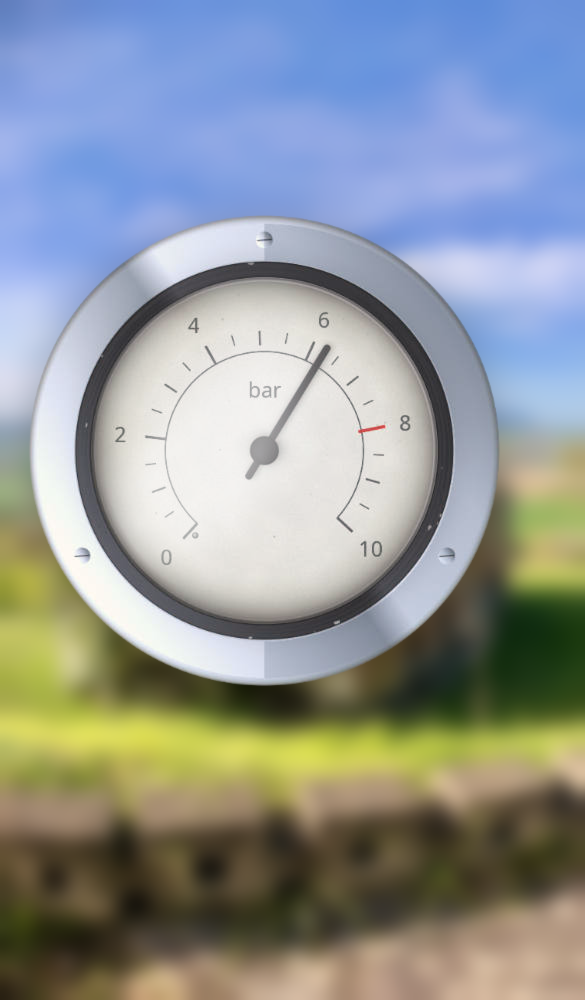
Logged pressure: 6.25 bar
